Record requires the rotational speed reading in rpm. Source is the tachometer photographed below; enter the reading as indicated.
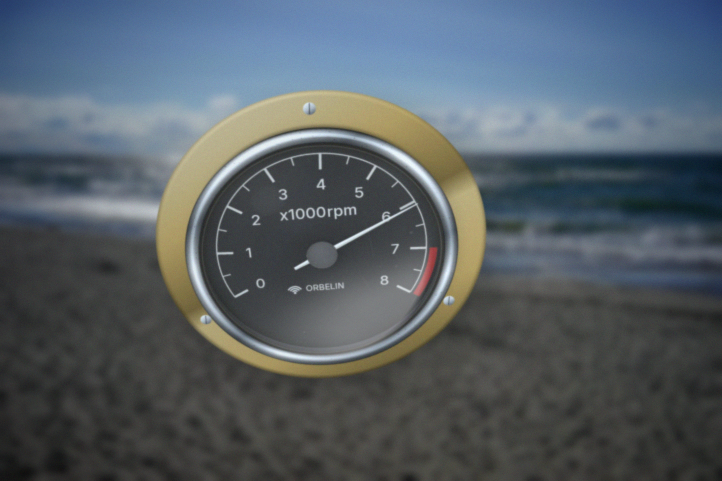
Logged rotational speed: 6000 rpm
